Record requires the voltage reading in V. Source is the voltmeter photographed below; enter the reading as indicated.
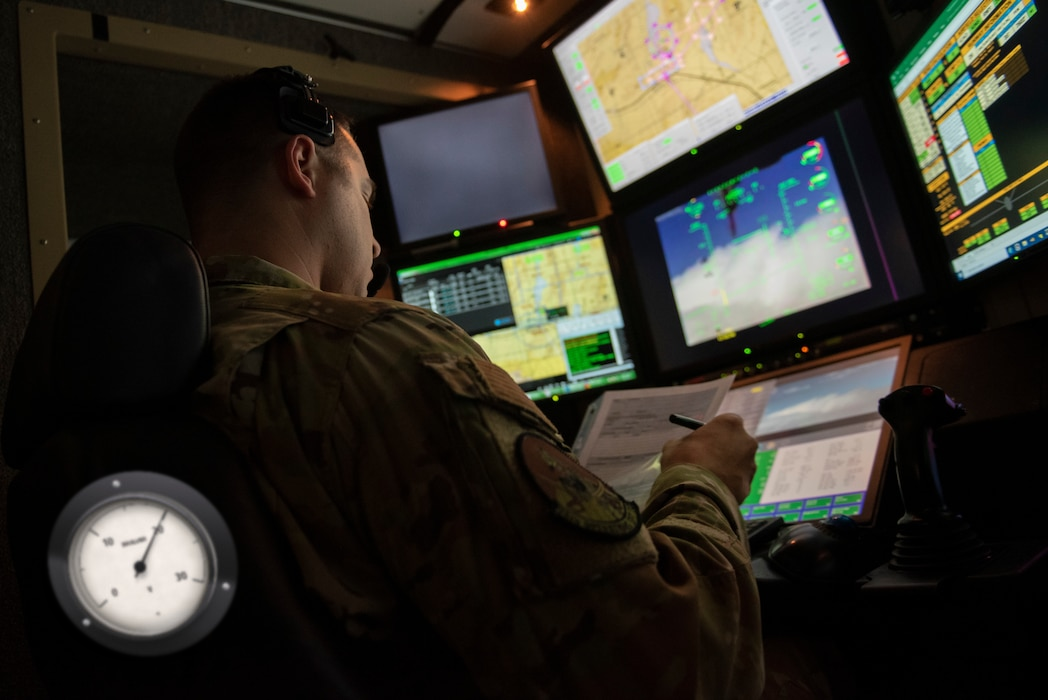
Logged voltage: 20 V
